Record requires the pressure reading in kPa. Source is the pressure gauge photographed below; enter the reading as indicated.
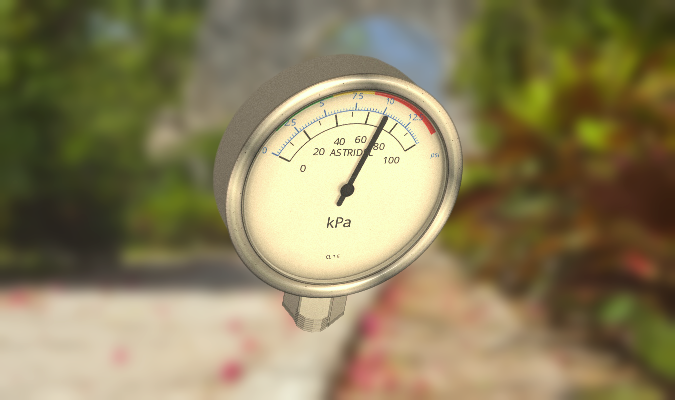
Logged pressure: 70 kPa
